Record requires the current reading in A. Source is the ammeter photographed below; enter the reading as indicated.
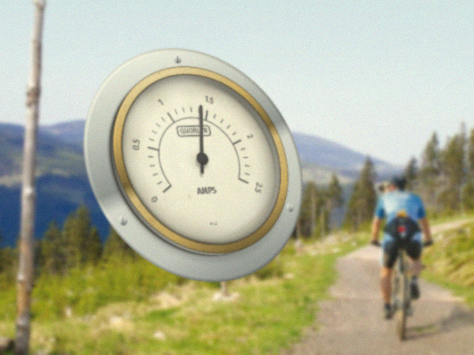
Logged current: 1.4 A
